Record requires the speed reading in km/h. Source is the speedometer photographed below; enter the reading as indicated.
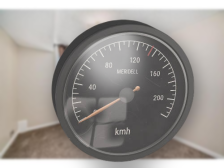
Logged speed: 0 km/h
